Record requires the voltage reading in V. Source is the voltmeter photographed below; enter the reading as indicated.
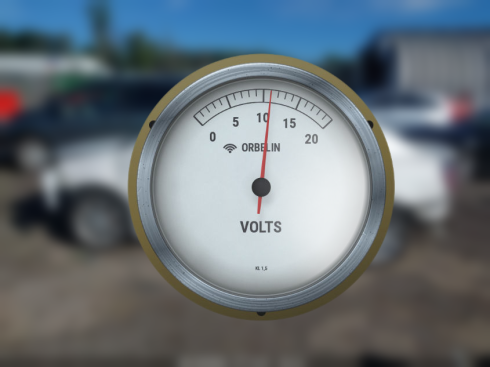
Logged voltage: 11 V
